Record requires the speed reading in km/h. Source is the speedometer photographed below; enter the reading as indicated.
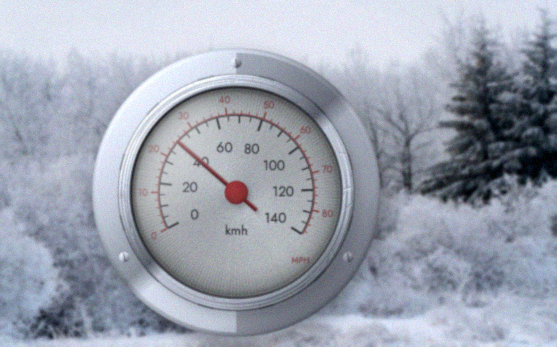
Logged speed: 40 km/h
